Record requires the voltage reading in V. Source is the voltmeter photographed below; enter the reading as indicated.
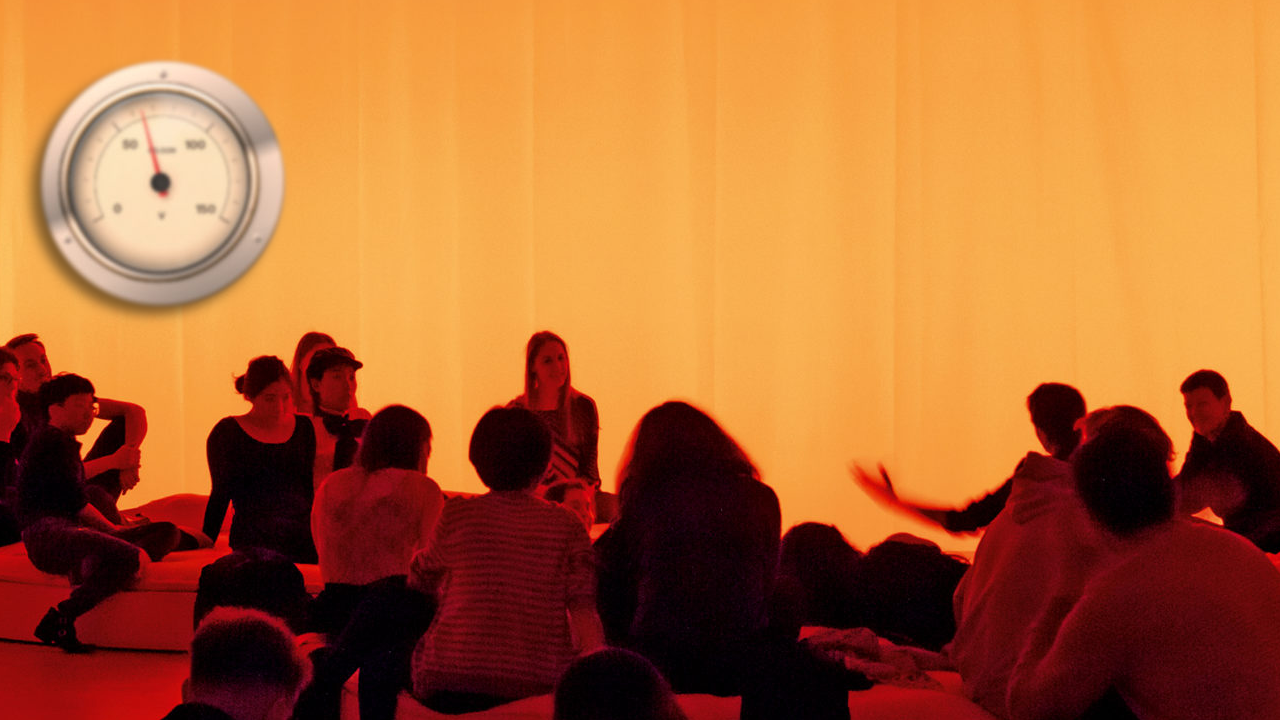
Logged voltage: 65 V
